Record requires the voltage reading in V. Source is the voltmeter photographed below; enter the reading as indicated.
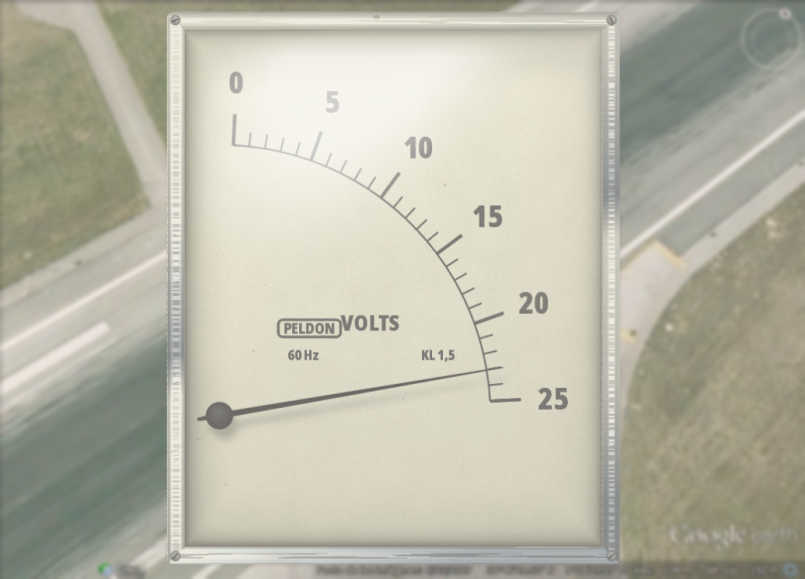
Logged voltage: 23 V
